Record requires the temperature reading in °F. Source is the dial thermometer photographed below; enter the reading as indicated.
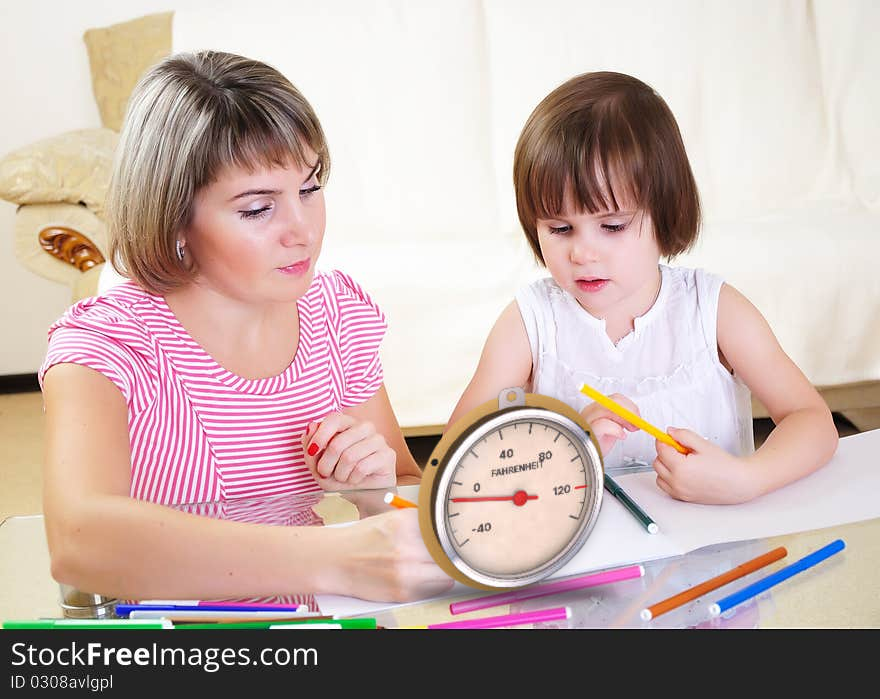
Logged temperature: -10 °F
